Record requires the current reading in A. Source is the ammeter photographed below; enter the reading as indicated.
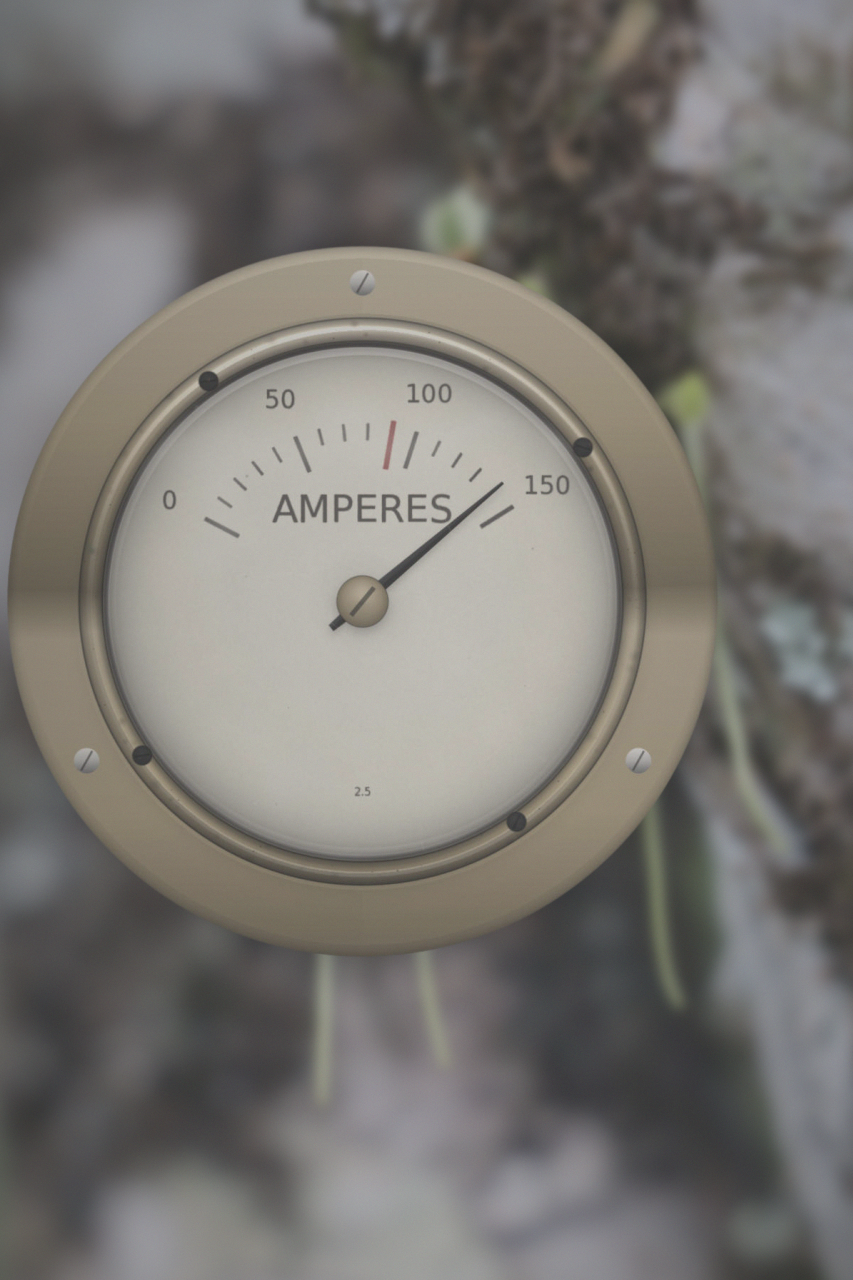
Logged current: 140 A
